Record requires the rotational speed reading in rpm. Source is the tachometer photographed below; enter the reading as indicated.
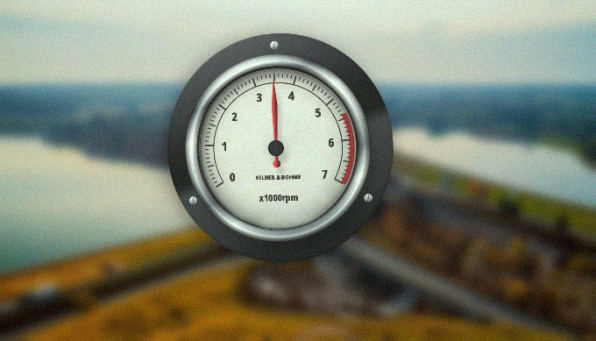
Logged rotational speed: 3500 rpm
